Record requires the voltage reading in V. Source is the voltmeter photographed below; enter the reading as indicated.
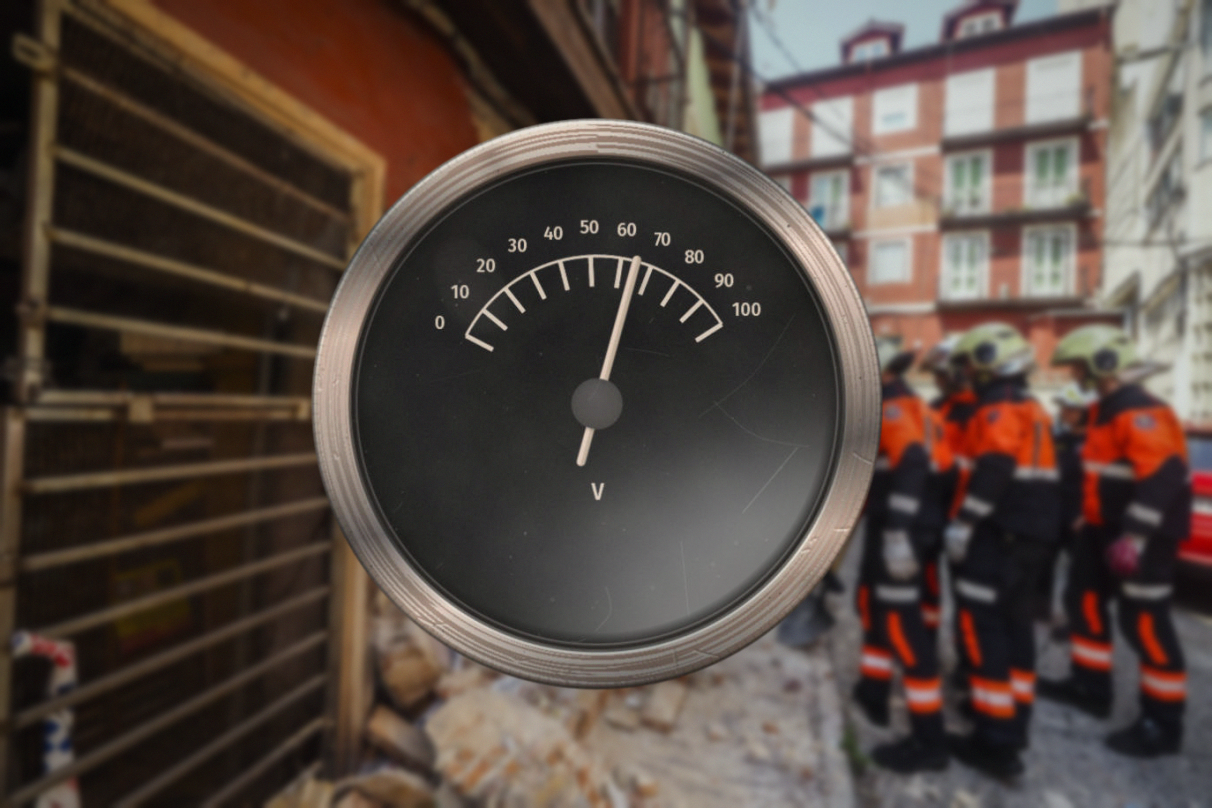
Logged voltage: 65 V
